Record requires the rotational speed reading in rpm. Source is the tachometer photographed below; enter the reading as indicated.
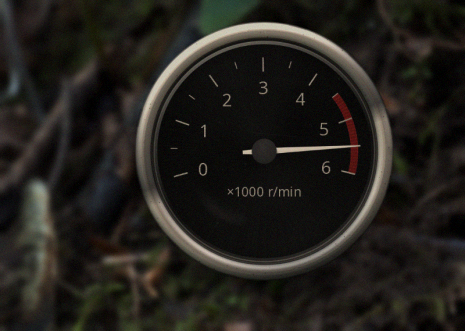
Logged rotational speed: 5500 rpm
